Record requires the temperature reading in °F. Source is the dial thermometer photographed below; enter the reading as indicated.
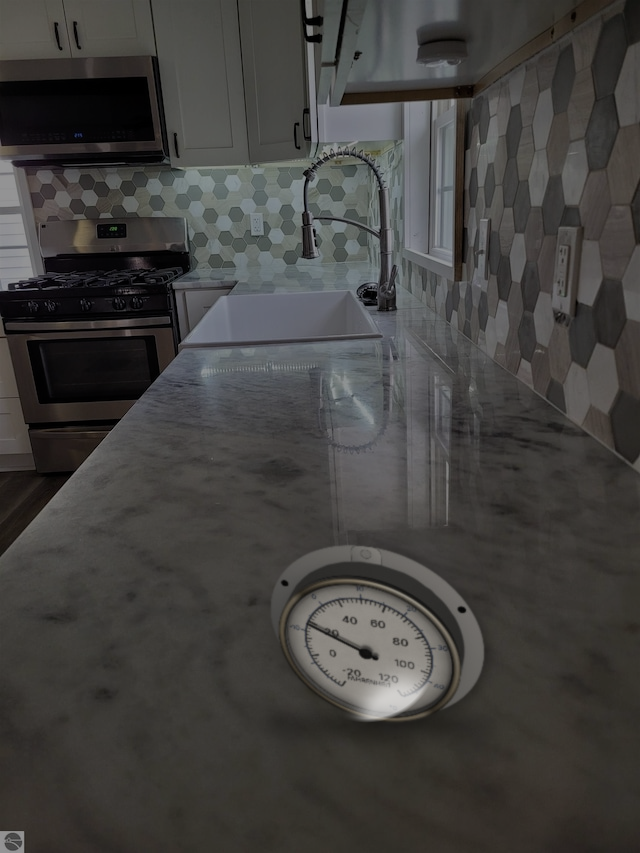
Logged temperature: 20 °F
